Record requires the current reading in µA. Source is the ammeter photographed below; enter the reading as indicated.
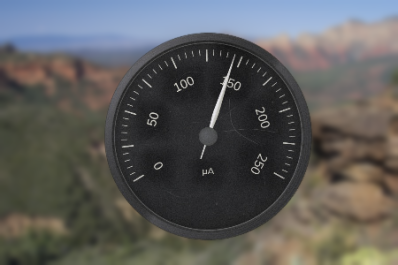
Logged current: 145 µA
